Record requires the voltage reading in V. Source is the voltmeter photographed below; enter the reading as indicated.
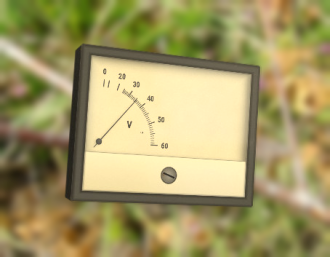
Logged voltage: 35 V
